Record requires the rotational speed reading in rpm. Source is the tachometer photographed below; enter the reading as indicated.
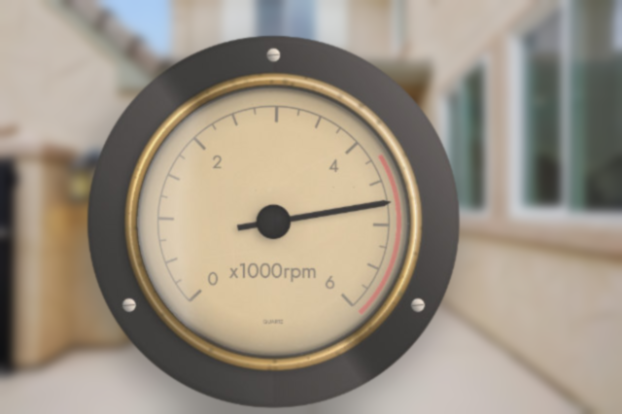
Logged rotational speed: 4750 rpm
